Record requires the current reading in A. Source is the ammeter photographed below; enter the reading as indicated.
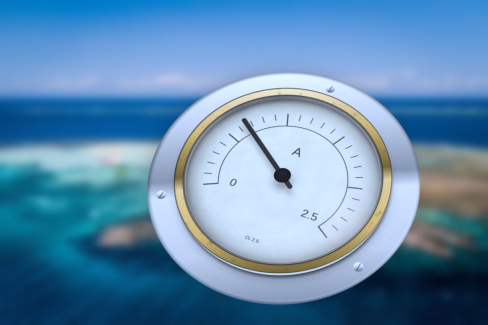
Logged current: 0.65 A
